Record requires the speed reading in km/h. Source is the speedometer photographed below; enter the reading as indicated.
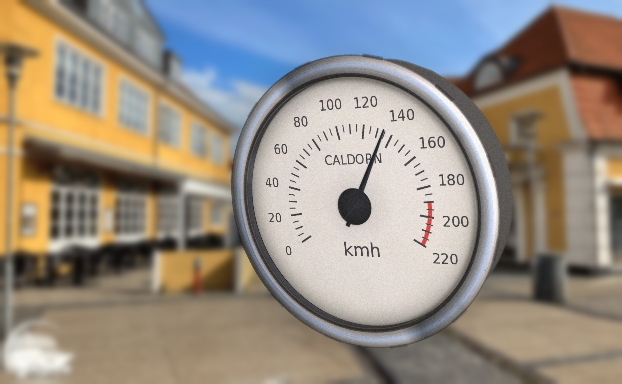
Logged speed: 135 km/h
